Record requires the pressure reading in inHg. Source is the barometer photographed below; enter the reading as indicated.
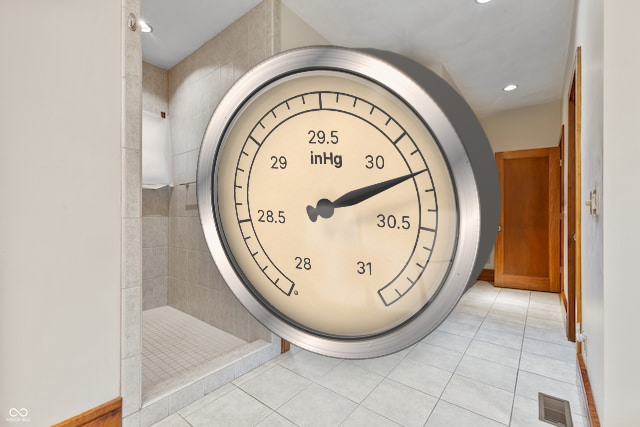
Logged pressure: 30.2 inHg
